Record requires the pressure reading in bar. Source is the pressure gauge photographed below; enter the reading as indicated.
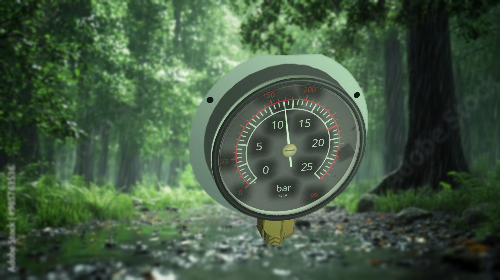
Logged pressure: 11.5 bar
